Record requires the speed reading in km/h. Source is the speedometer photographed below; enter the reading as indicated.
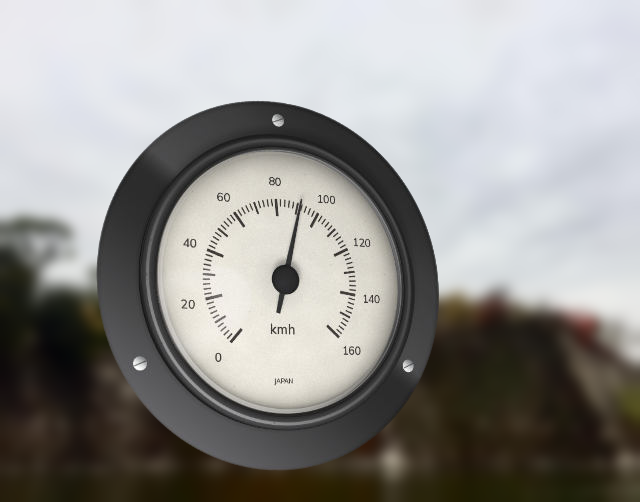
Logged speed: 90 km/h
